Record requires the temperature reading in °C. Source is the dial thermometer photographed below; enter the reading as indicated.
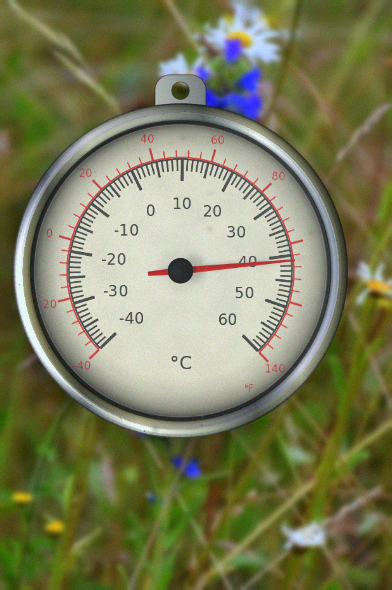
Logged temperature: 41 °C
